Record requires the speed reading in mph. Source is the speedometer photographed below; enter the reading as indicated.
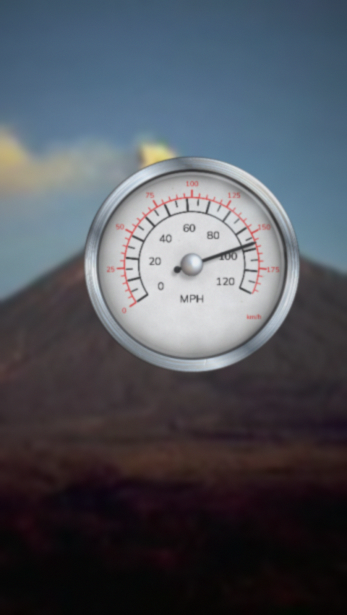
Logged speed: 97.5 mph
